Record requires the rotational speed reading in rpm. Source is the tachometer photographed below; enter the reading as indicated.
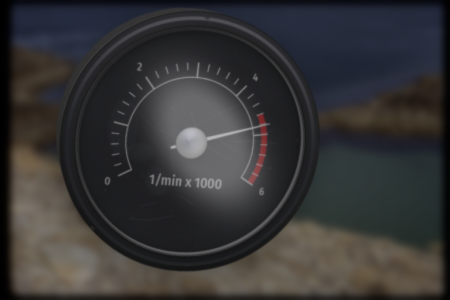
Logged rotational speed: 4800 rpm
